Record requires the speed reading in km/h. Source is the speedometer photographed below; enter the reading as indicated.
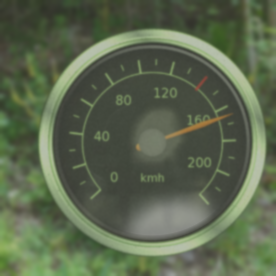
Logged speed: 165 km/h
